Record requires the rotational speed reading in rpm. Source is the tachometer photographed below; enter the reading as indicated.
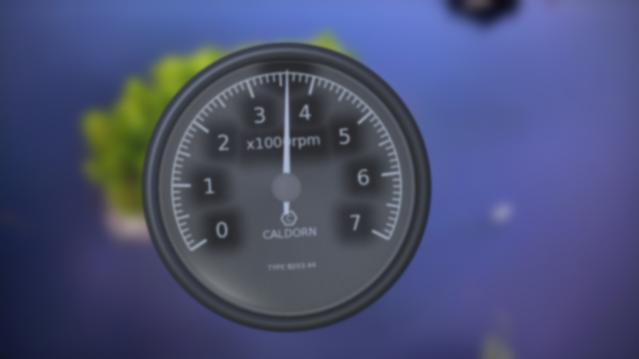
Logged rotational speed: 3600 rpm
